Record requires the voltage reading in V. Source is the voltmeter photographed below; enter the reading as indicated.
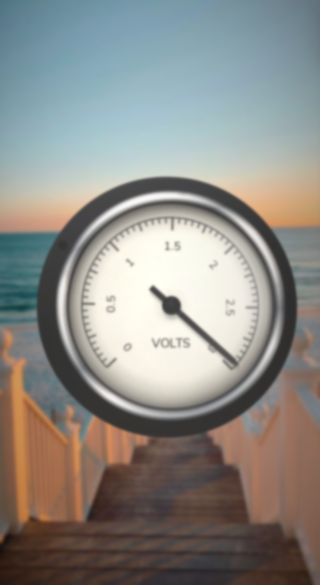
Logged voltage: 2.95 V
